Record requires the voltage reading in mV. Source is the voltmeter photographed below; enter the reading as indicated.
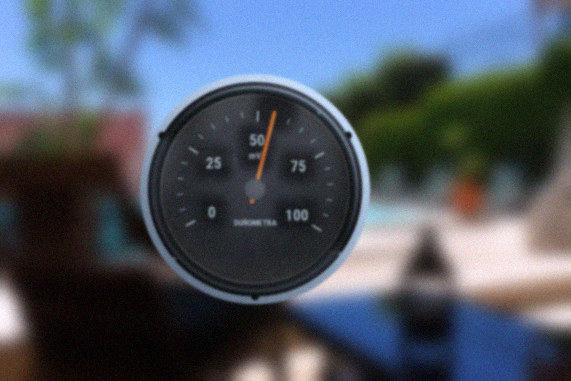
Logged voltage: 55 mV
